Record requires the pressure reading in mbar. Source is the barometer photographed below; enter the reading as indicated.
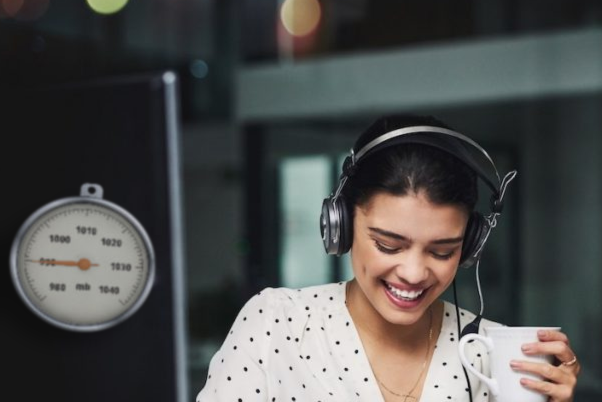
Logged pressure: 990 mbar
